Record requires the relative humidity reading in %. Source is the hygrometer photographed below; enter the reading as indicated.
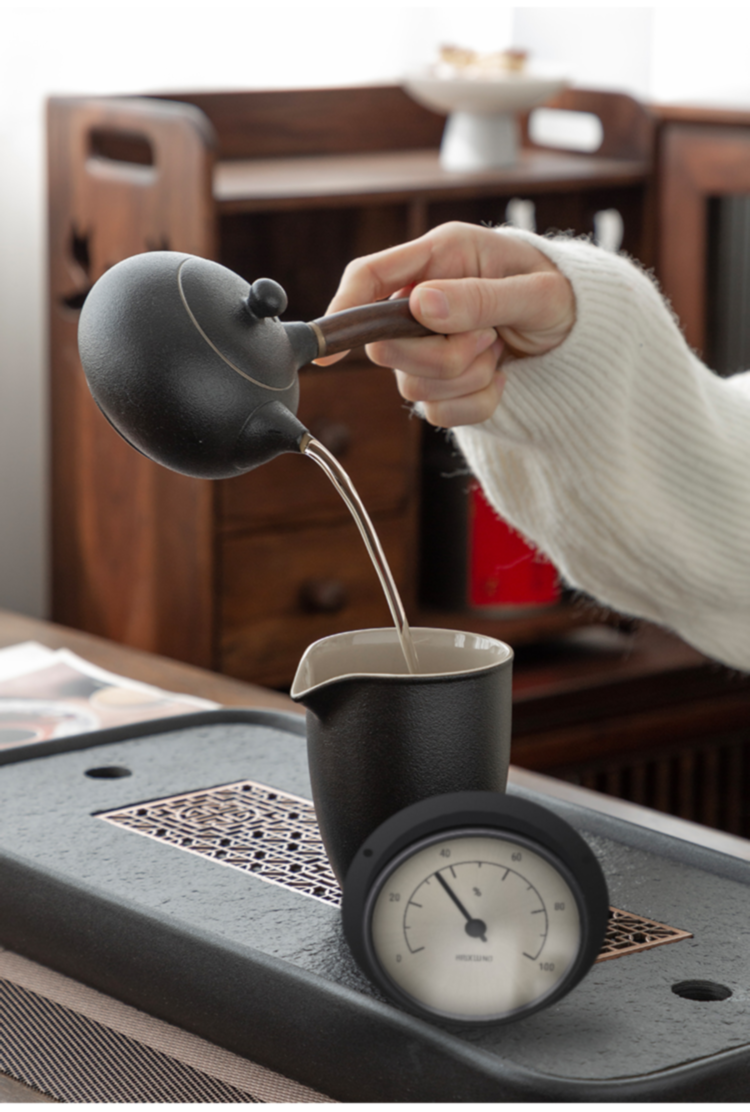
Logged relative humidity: 35 %
